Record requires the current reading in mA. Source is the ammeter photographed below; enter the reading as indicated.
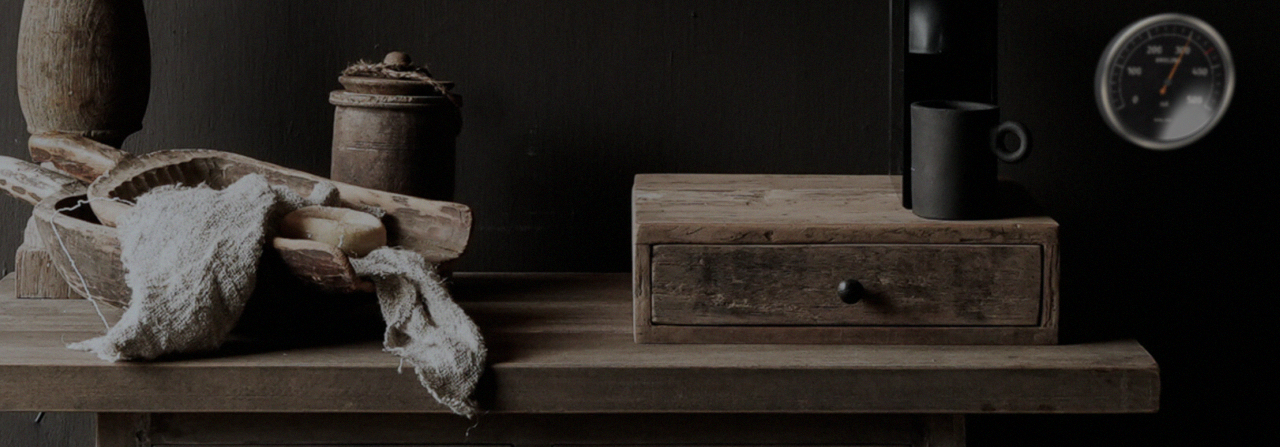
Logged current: 300 mA
